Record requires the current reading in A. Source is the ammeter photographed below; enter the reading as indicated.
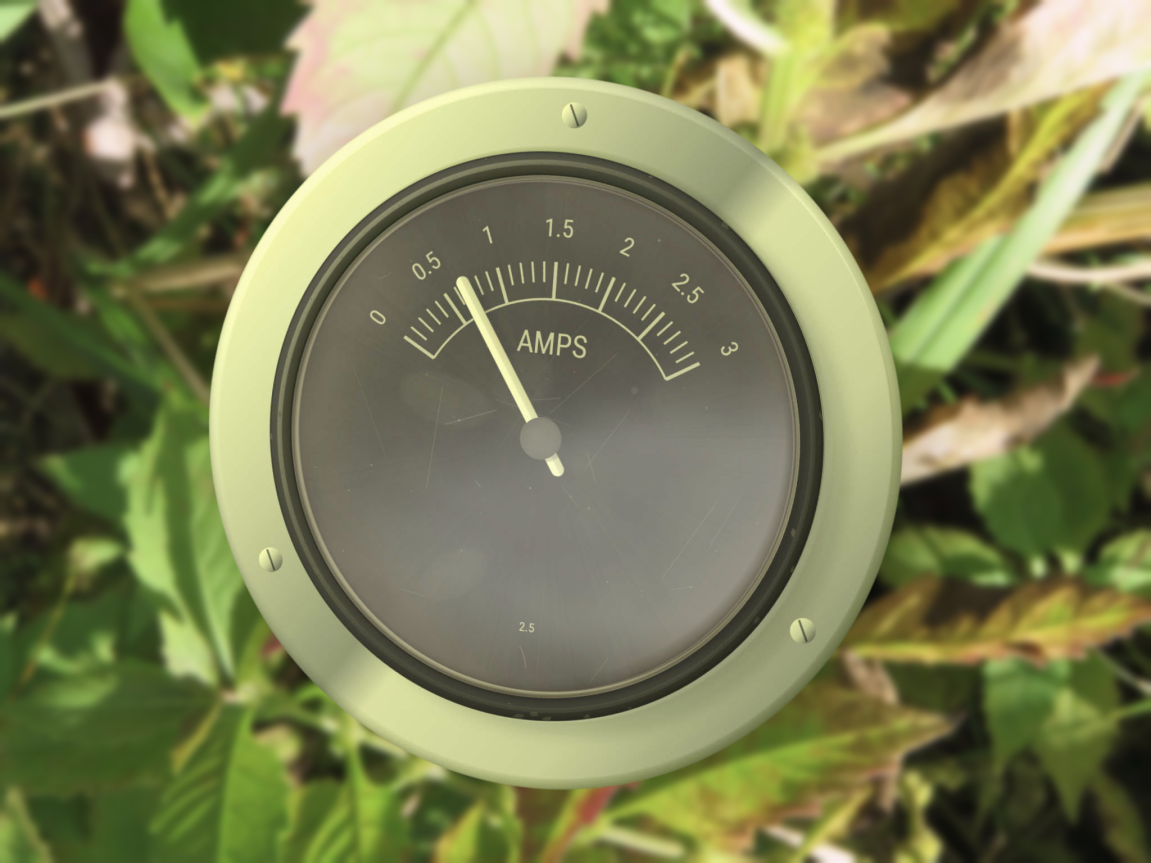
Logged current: 0.7 A
